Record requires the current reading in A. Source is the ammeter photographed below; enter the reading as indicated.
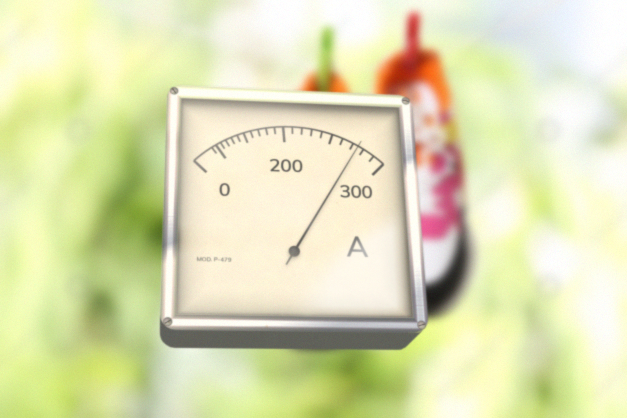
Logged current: 275 A
